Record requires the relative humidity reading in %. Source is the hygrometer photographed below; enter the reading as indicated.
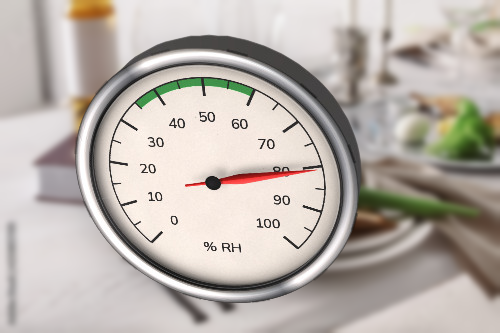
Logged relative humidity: 80 %
